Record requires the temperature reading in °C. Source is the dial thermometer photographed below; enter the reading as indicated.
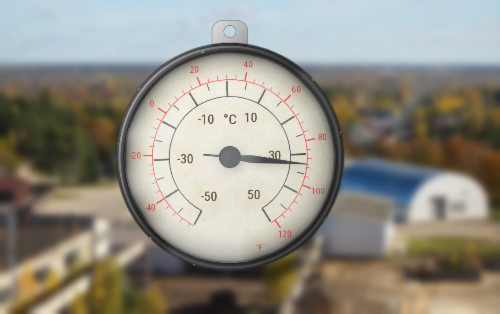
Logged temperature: 32.5 °C
